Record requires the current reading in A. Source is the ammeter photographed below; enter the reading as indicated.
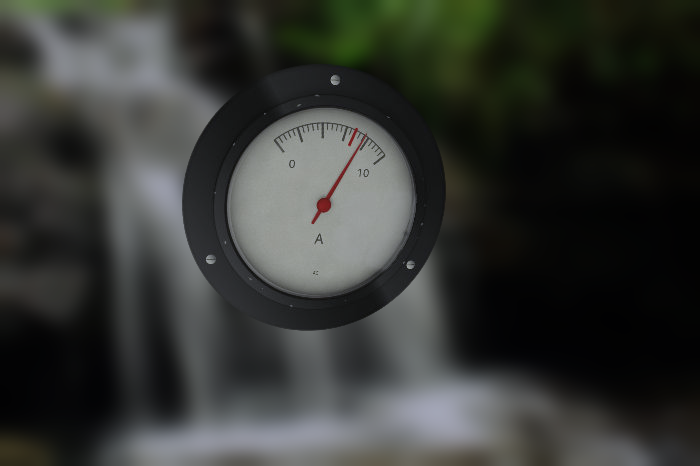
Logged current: 7.6 A
